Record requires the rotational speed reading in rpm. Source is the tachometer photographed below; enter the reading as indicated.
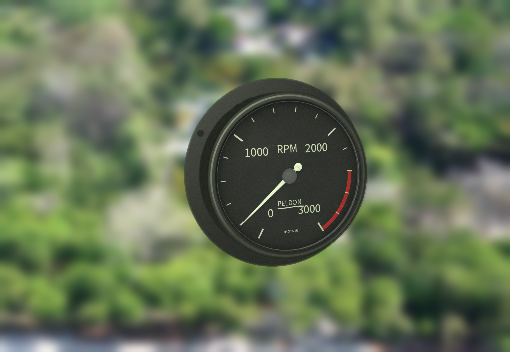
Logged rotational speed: 200 rpm
